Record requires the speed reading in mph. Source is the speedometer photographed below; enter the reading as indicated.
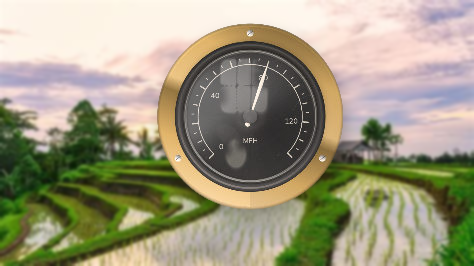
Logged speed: 80 mph
